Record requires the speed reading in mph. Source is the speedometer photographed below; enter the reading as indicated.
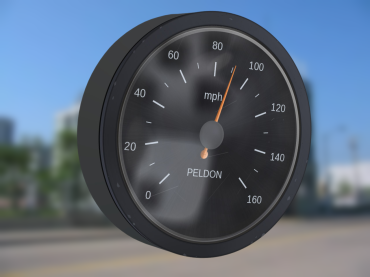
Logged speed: 90 mph
